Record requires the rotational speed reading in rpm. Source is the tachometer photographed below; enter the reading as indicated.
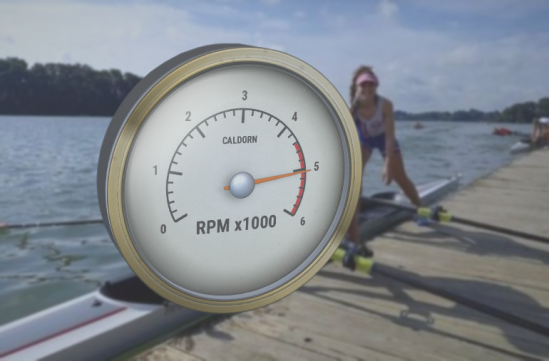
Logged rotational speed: 5000 rpm
